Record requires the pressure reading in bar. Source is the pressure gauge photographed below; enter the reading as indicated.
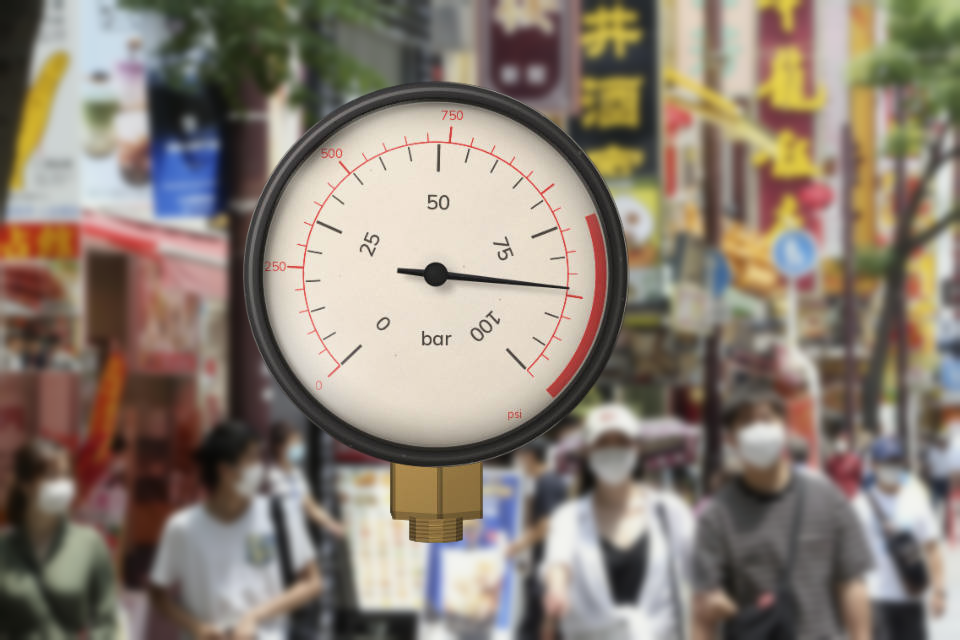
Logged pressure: 85 bar
